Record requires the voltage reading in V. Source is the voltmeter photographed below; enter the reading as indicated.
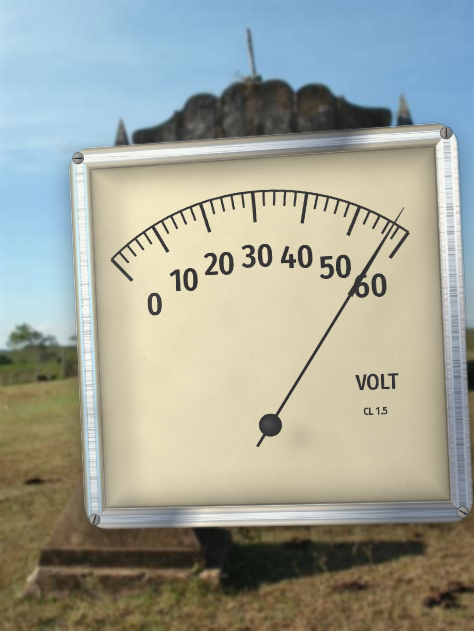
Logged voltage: 57 V
